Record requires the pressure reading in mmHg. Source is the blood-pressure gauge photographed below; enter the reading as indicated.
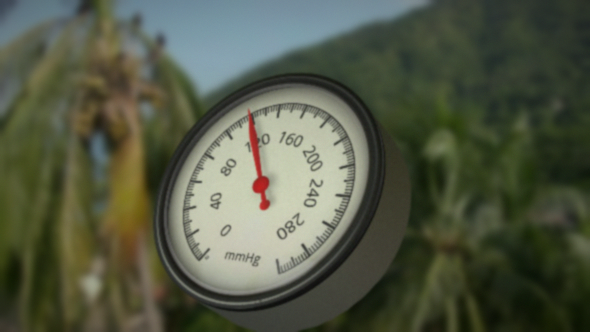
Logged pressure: 120 mmHg
